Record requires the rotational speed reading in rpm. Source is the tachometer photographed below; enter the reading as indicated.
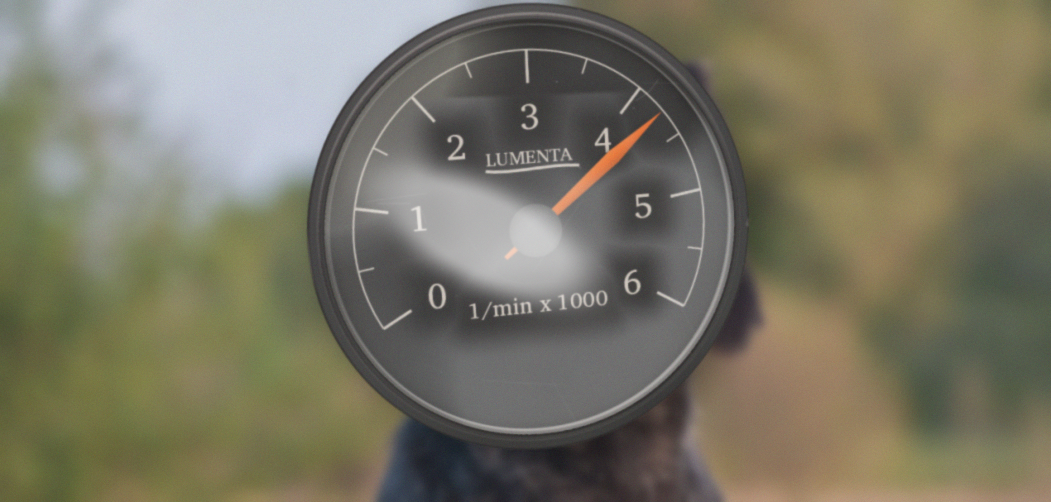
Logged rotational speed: 4250 rpm
